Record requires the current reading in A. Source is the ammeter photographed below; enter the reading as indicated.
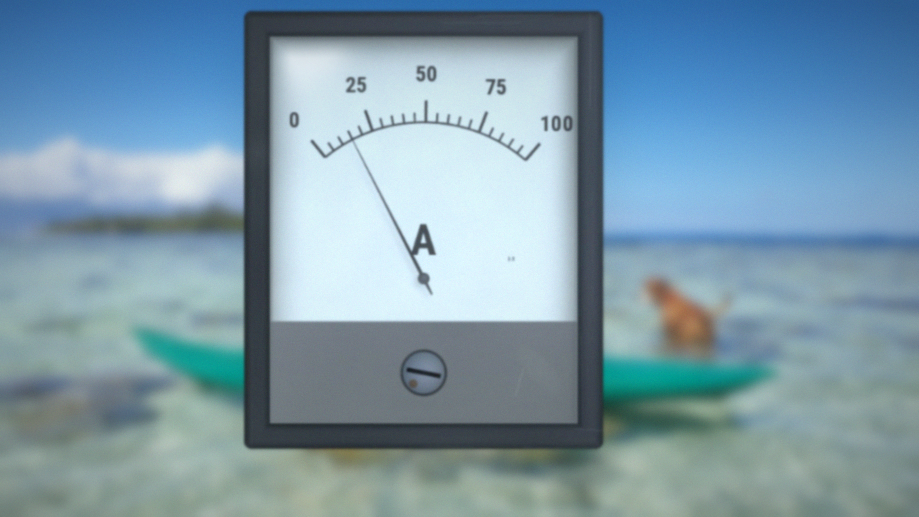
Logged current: 15 A
